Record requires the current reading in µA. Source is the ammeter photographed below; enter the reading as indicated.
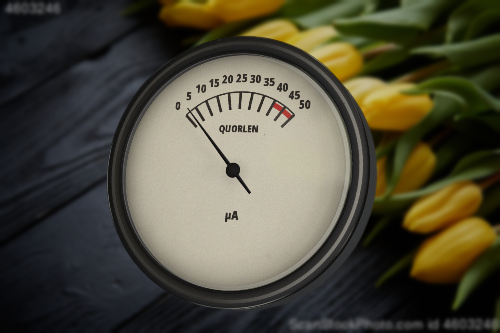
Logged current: 2.5 µA
